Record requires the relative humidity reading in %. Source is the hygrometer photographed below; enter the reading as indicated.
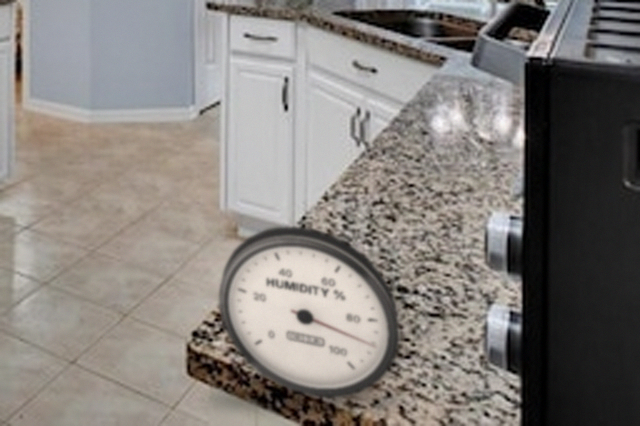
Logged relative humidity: 88 %
